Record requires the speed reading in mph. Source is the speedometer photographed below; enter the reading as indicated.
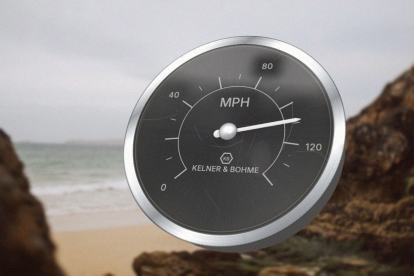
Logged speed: 110 mph
